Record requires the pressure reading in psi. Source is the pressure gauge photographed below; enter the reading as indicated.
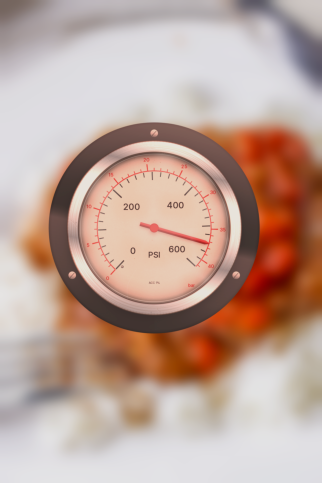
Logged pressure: 540 psi
